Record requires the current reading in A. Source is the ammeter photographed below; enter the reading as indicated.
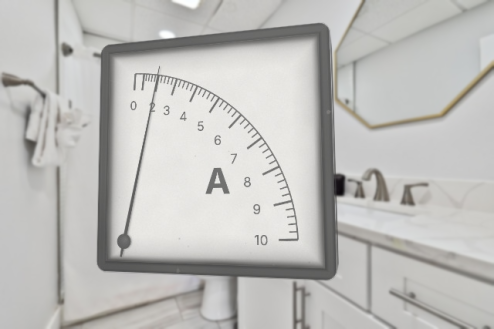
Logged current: 2 A
